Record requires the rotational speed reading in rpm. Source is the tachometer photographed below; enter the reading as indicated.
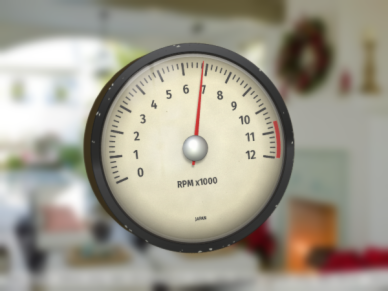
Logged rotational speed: 6800 rpm
